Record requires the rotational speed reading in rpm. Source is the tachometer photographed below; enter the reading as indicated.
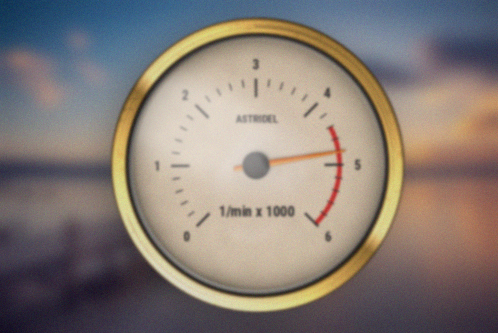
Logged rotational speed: 4800 rpm
